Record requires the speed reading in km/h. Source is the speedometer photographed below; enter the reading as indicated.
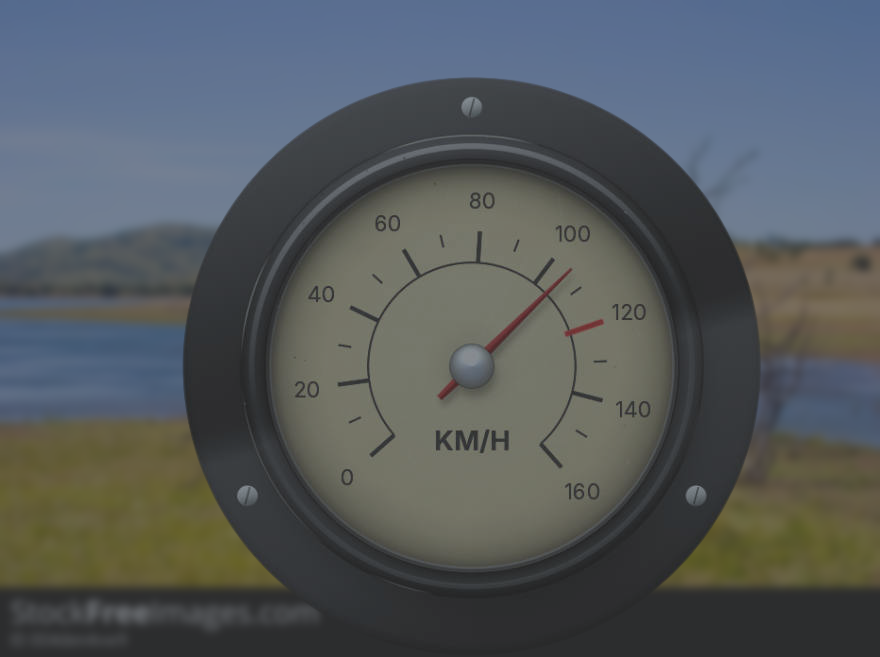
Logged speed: 105 km/h
